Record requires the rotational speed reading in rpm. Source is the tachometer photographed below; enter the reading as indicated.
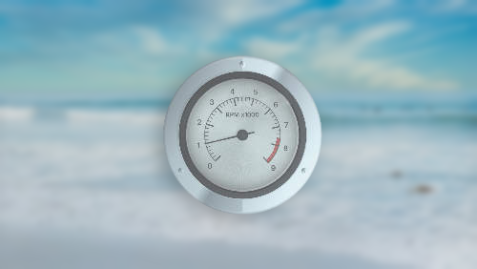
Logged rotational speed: 1000 rpm
